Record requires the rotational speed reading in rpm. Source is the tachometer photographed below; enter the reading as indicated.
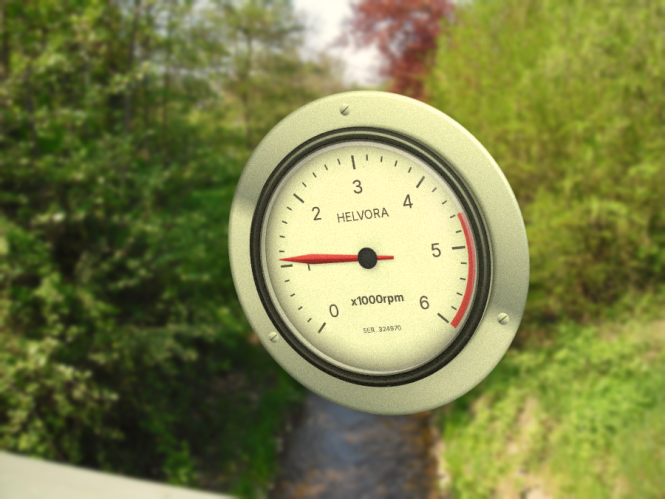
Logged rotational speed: 1100 rpm
